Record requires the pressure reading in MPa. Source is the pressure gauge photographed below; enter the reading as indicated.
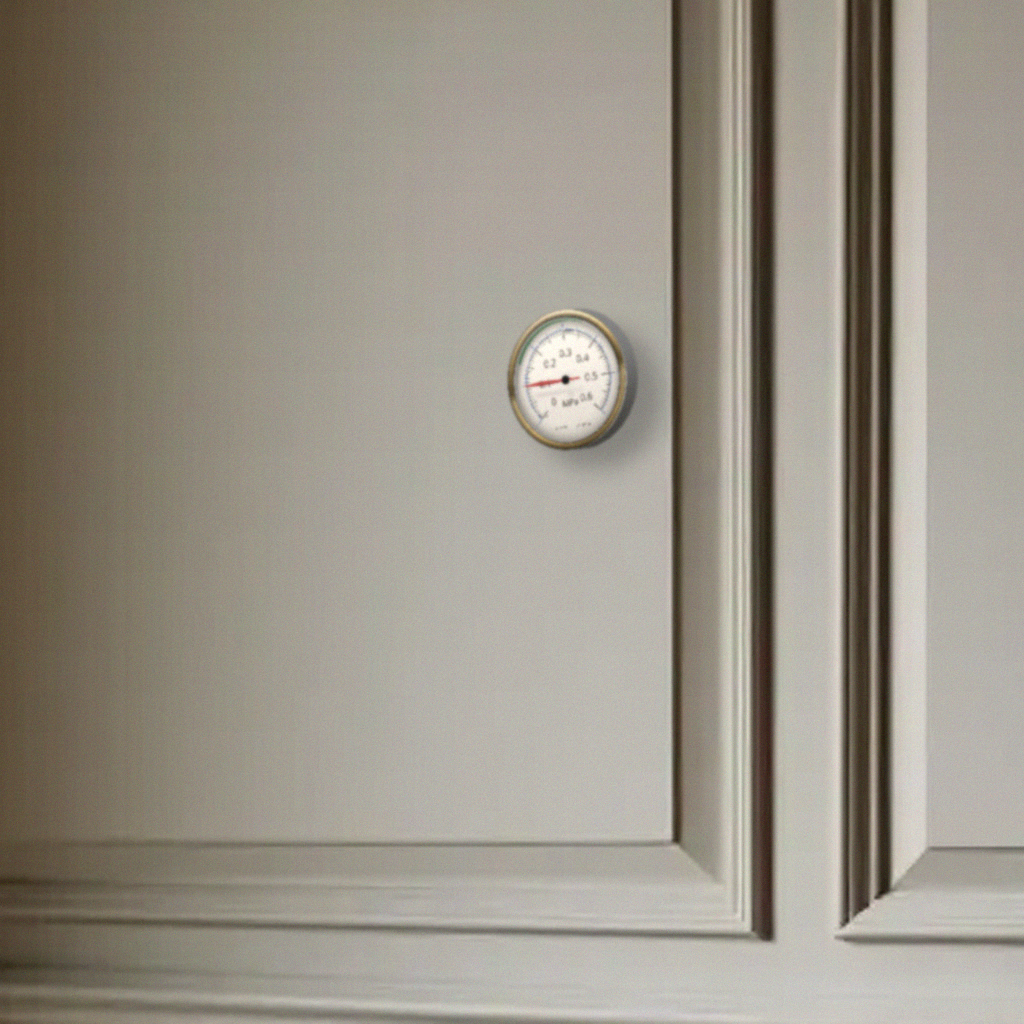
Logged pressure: 0.1 MPa
